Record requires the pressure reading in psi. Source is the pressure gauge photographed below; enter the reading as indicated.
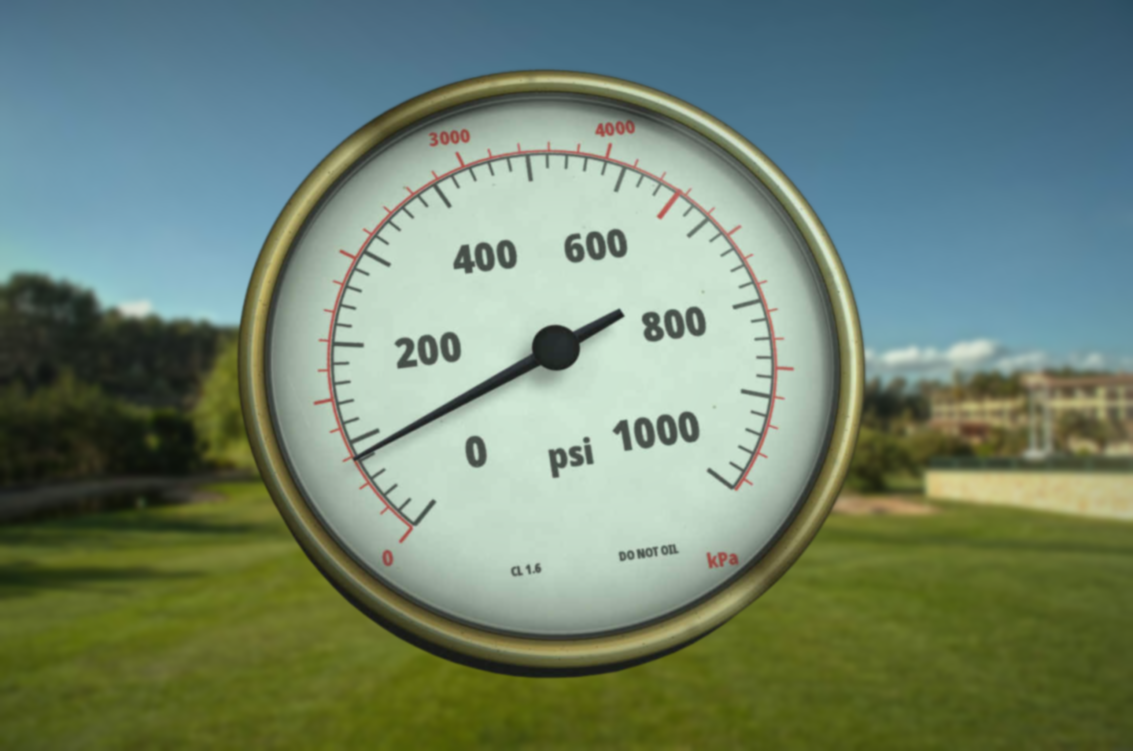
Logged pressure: 80 psi
